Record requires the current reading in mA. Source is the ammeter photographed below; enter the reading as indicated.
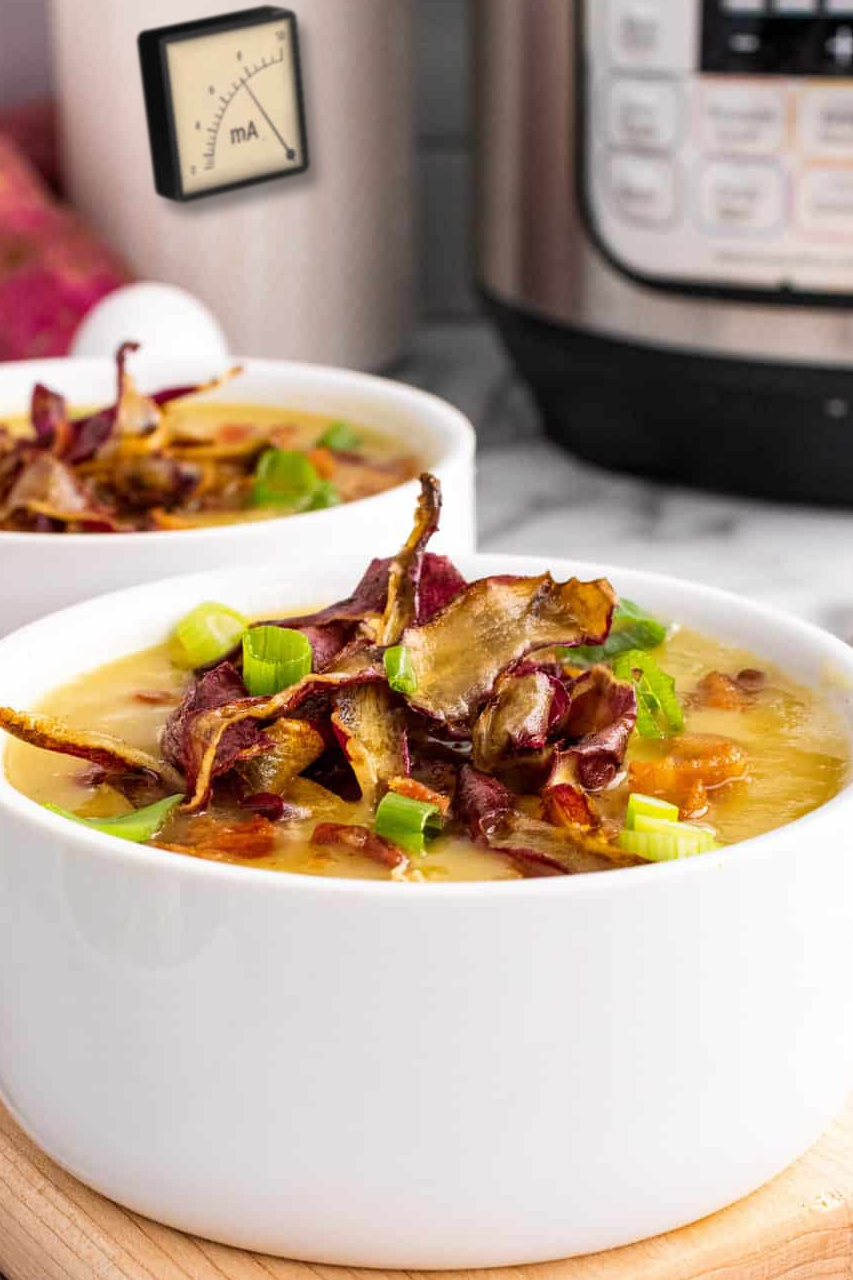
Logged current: 7.5 mA
